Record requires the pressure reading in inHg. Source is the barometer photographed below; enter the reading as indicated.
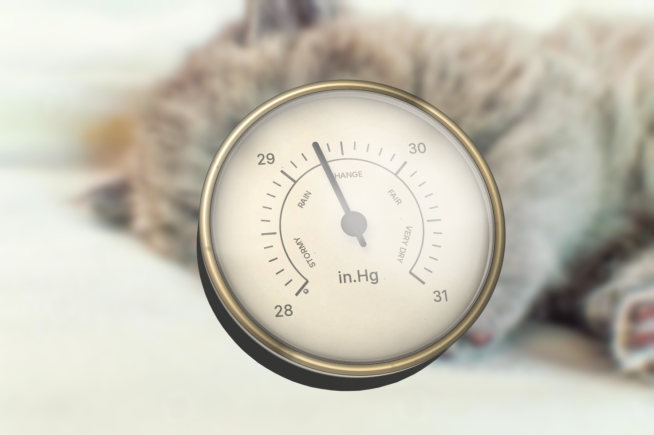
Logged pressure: 29.3 inHg
